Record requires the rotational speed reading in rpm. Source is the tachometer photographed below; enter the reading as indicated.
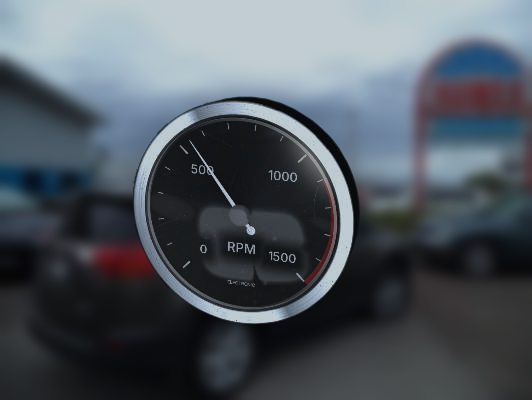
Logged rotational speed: 550 rpm
